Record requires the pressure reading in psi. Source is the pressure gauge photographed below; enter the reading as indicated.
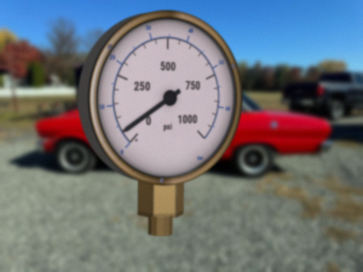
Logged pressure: 50 psi
